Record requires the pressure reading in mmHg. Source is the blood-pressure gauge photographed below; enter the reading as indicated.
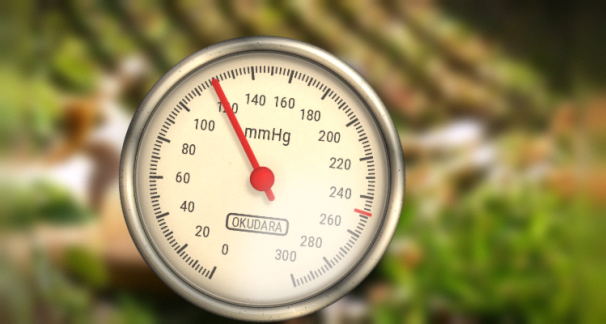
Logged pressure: 120 mmHg
